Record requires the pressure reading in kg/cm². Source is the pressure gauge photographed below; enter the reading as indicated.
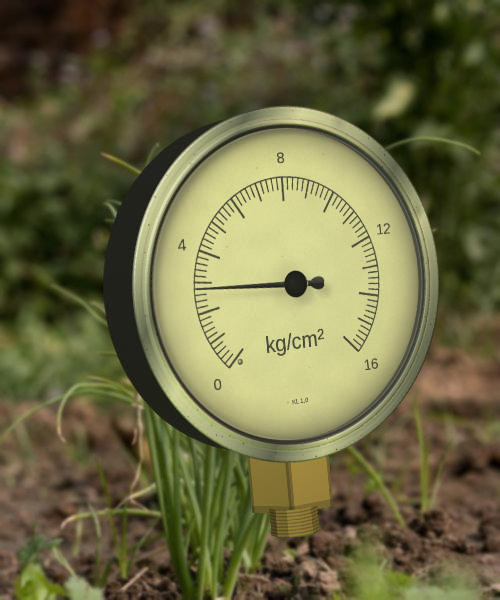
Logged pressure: 2.8 kg/cm²
